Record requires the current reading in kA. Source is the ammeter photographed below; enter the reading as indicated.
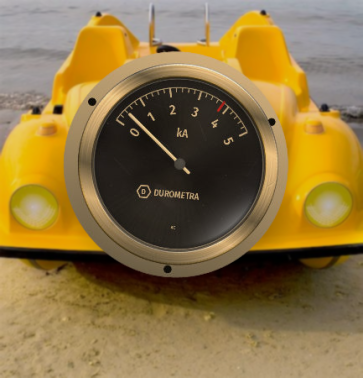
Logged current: 0.4 kA
